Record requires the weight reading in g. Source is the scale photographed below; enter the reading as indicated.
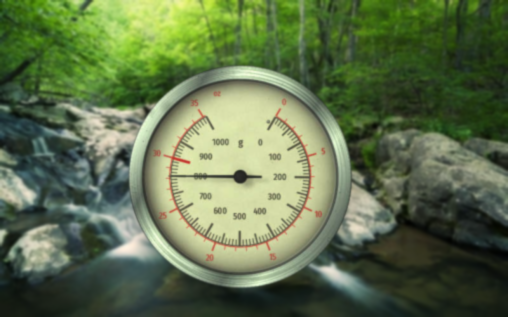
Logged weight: 800 g
